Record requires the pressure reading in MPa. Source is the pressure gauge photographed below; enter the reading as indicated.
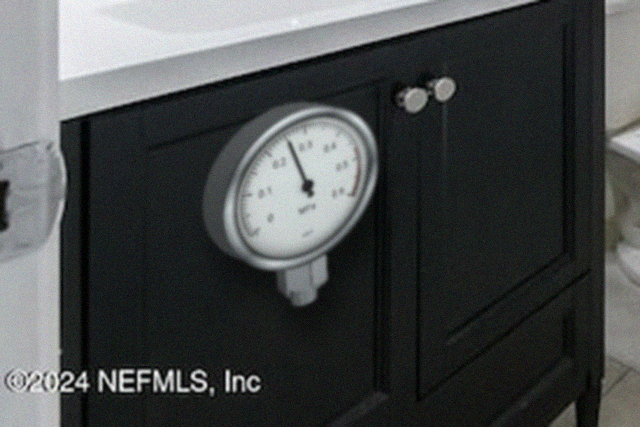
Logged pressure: 0.25 MPa
